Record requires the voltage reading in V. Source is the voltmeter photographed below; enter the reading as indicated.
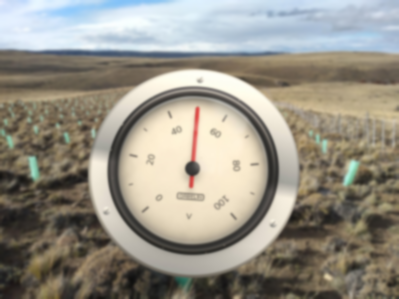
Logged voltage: 50 V
